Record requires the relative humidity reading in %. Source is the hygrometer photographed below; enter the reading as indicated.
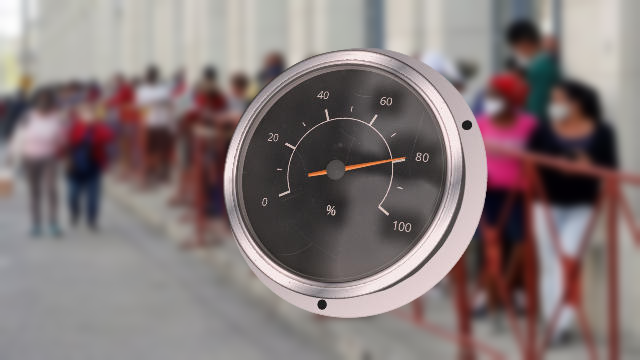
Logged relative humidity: 80 %
